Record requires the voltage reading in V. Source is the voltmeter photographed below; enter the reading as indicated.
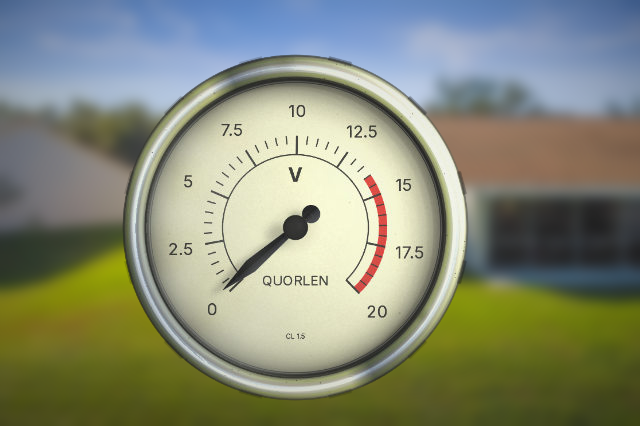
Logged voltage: 0.25 V
